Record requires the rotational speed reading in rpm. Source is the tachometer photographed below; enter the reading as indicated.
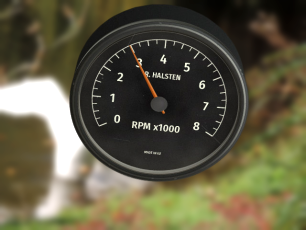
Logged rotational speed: 3000 rpm
